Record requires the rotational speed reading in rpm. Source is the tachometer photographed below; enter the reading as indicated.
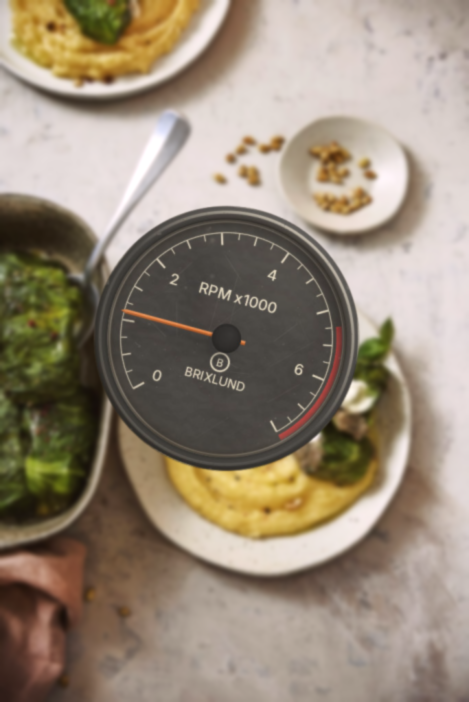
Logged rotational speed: 1125 rpm
